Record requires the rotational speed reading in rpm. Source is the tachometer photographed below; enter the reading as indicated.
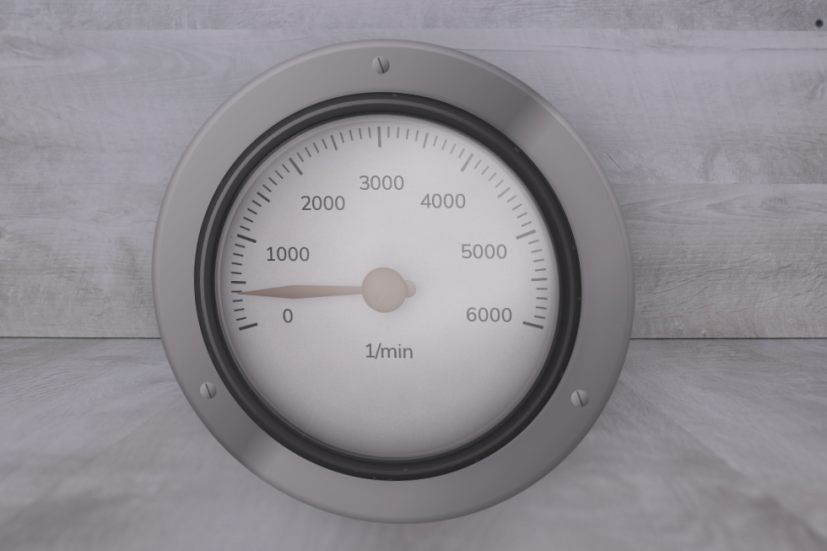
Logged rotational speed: 400 rpm
